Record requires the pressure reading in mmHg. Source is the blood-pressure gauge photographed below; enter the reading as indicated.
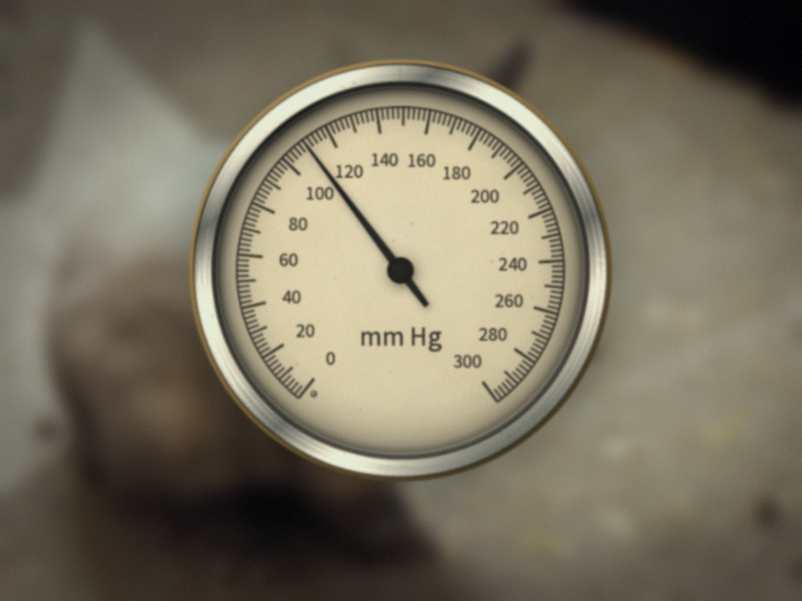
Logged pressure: 110 mmHg
